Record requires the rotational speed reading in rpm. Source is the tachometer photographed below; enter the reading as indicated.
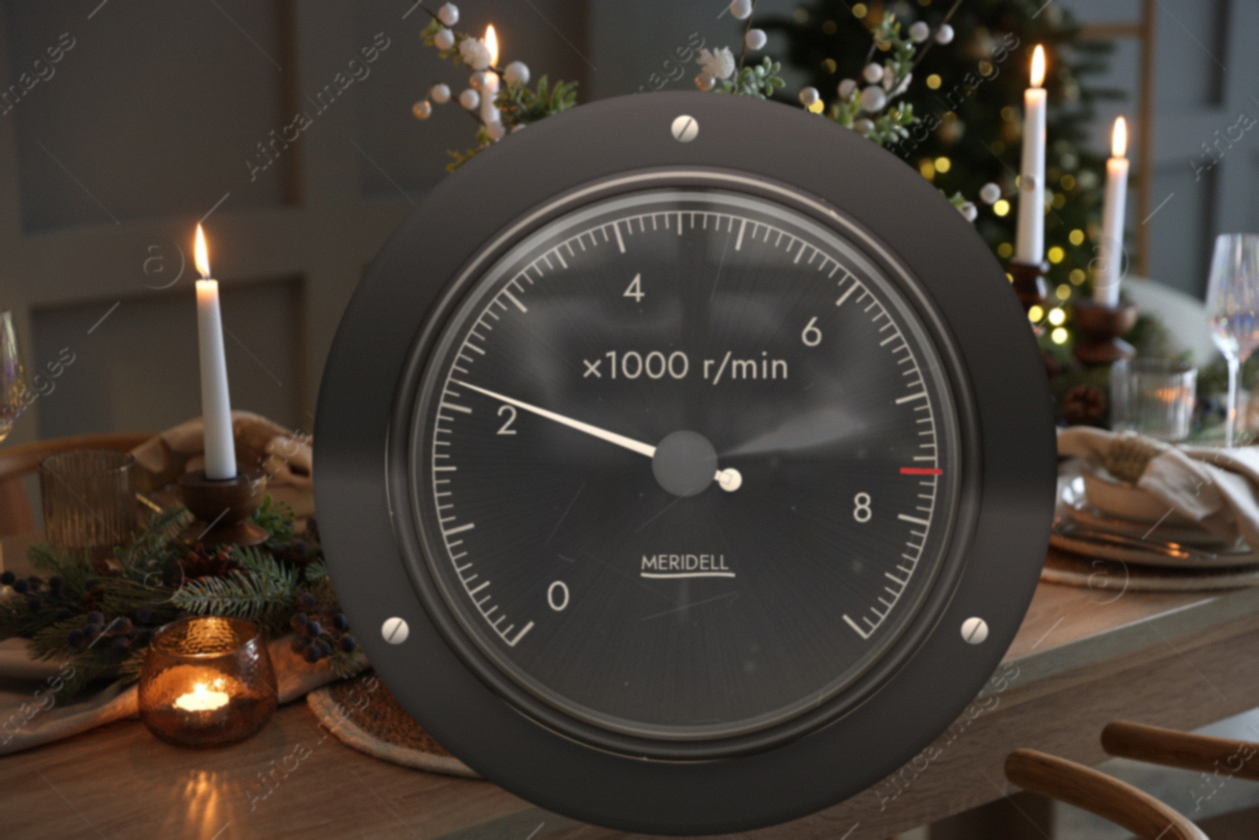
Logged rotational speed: 2200 rpm
